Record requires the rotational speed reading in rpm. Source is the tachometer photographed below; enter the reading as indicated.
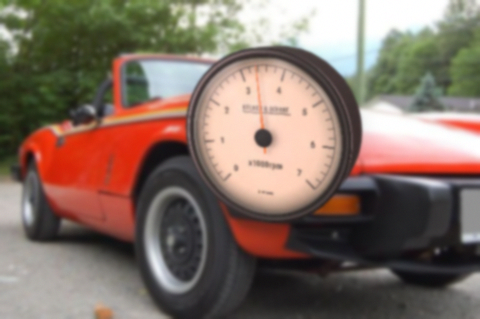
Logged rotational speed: 3400 rpm
